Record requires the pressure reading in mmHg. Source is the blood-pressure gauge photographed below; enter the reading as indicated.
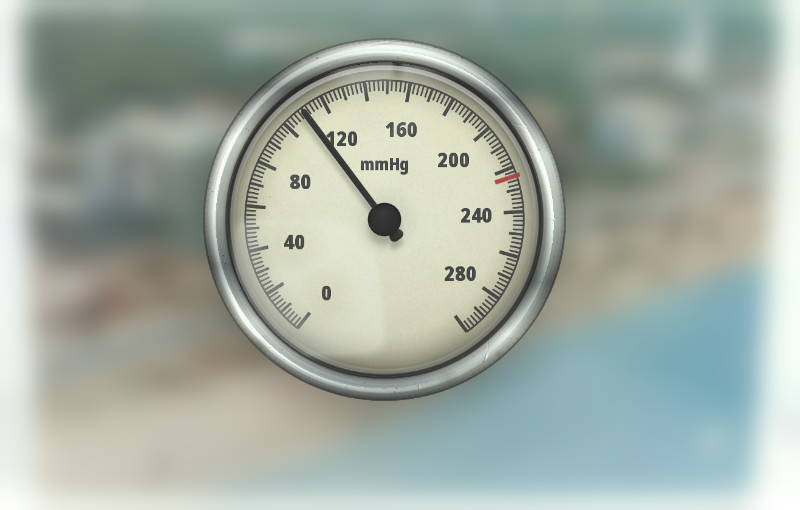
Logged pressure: 110 mmHg
